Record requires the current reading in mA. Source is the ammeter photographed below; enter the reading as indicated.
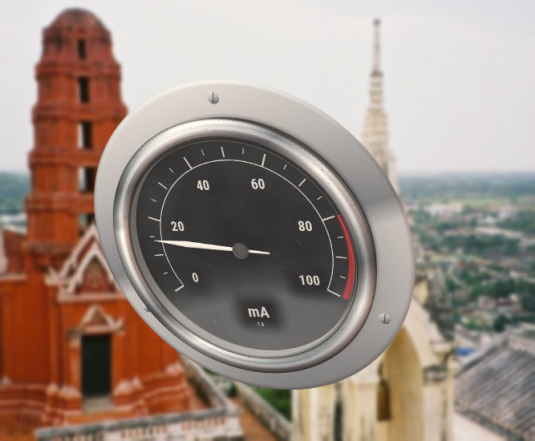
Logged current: 15 mA
